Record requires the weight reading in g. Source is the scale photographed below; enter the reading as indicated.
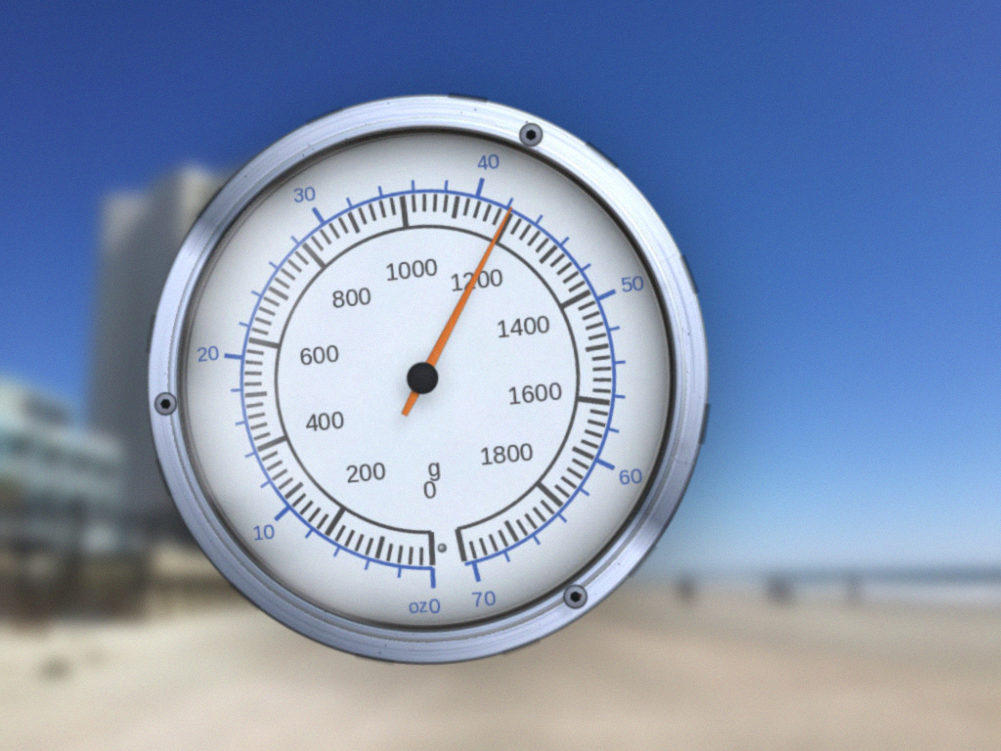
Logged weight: 1200 g
